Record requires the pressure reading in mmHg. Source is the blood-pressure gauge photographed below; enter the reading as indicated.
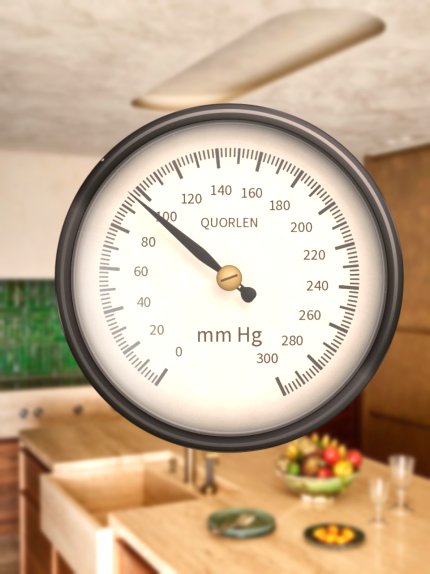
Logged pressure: 96 mmHg
